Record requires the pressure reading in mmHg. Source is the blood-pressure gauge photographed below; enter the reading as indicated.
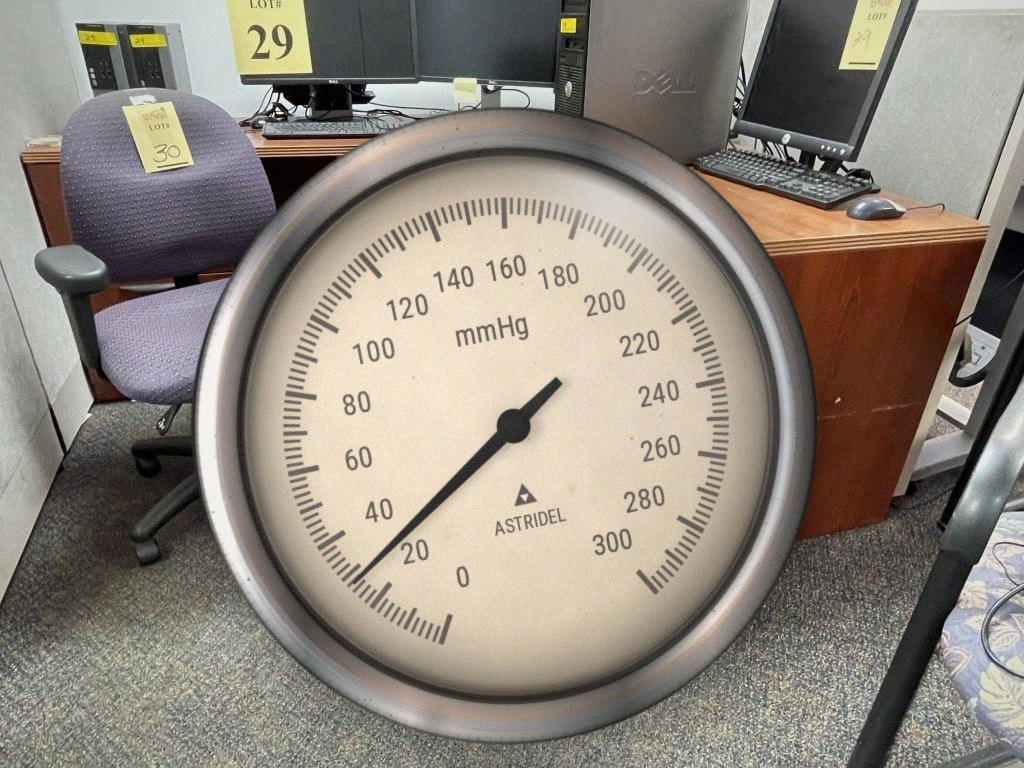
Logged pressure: 28 mmHg
